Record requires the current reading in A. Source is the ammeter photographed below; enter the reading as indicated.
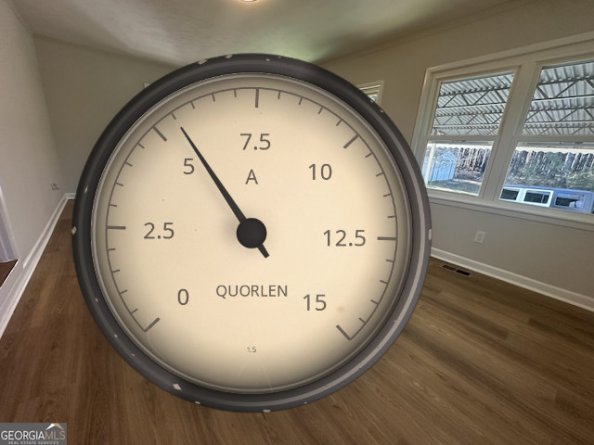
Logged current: 5.5 A
